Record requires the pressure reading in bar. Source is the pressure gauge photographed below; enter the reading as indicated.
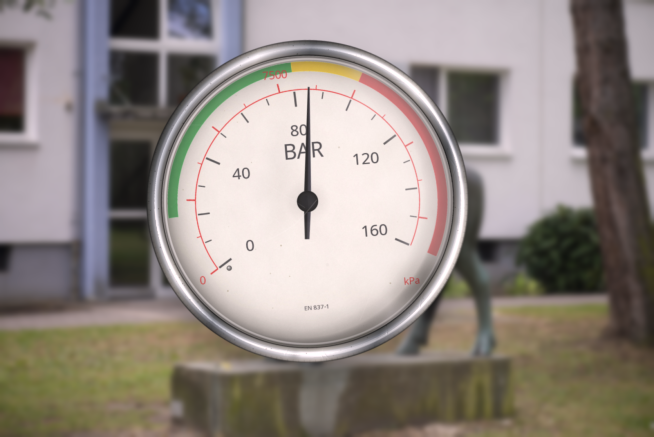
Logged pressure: 85 bar
